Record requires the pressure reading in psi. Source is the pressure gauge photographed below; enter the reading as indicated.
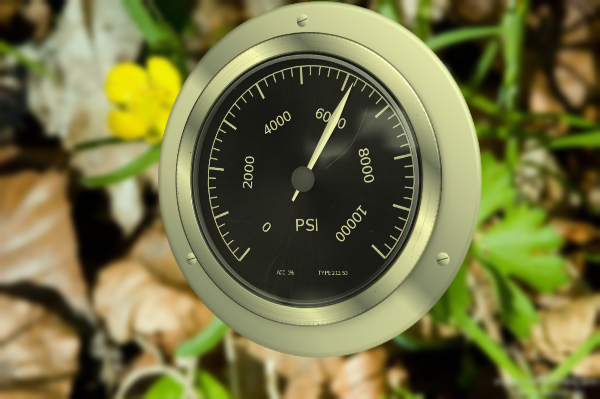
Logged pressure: 6200 psi
